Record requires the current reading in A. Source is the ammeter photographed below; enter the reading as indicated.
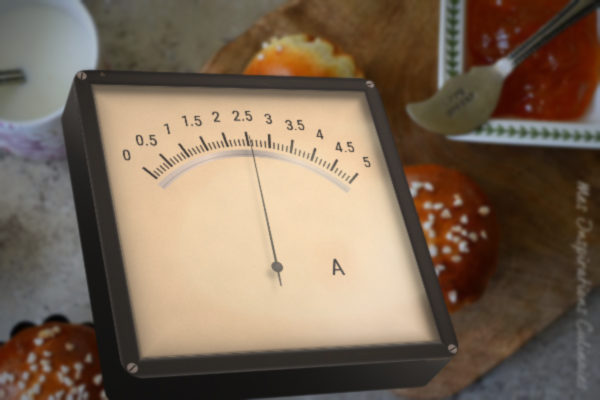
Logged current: 2.5 A
